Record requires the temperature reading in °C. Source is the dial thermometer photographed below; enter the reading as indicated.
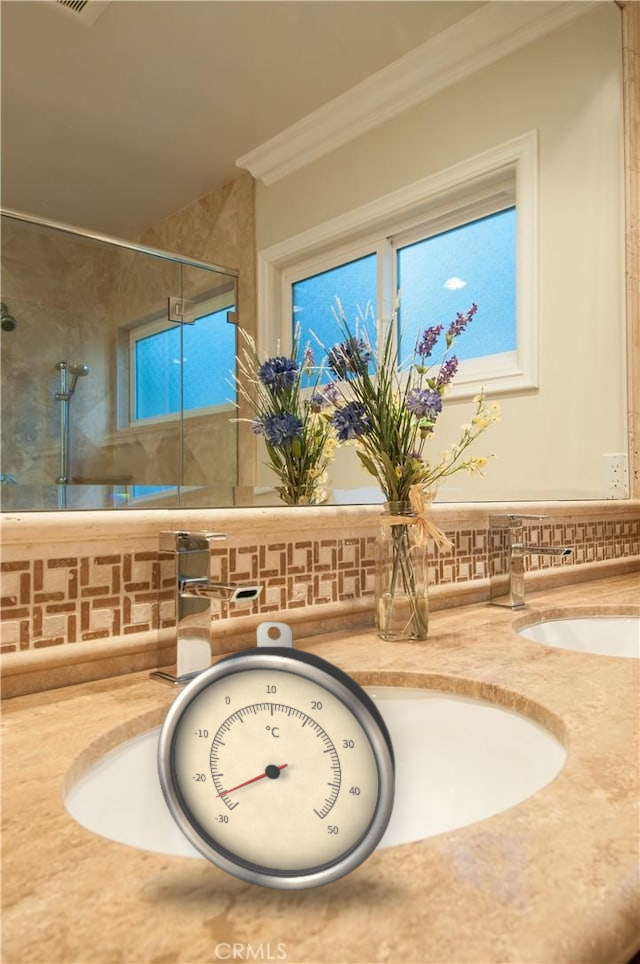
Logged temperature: -25 °C
